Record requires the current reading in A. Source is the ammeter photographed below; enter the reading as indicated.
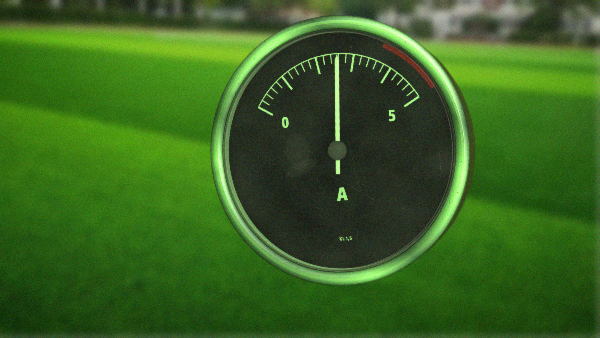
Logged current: 2.6 A
